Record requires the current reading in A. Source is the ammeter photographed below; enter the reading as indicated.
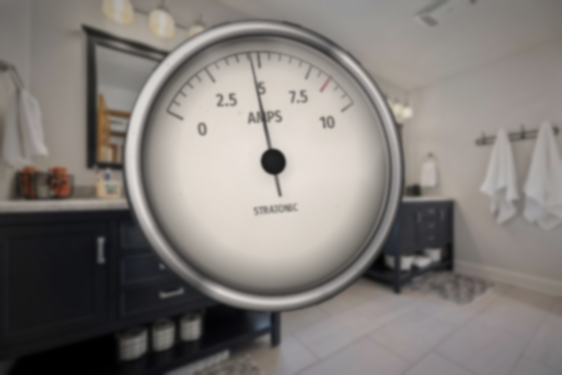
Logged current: 4.5 A
